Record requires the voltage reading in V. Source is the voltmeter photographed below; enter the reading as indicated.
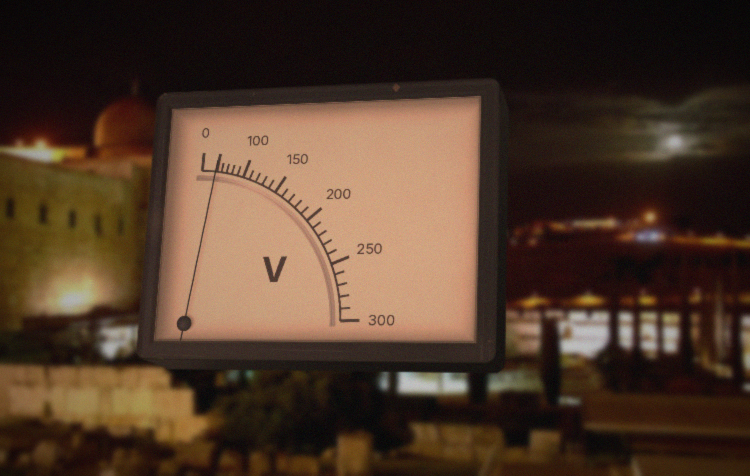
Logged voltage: 50 V
